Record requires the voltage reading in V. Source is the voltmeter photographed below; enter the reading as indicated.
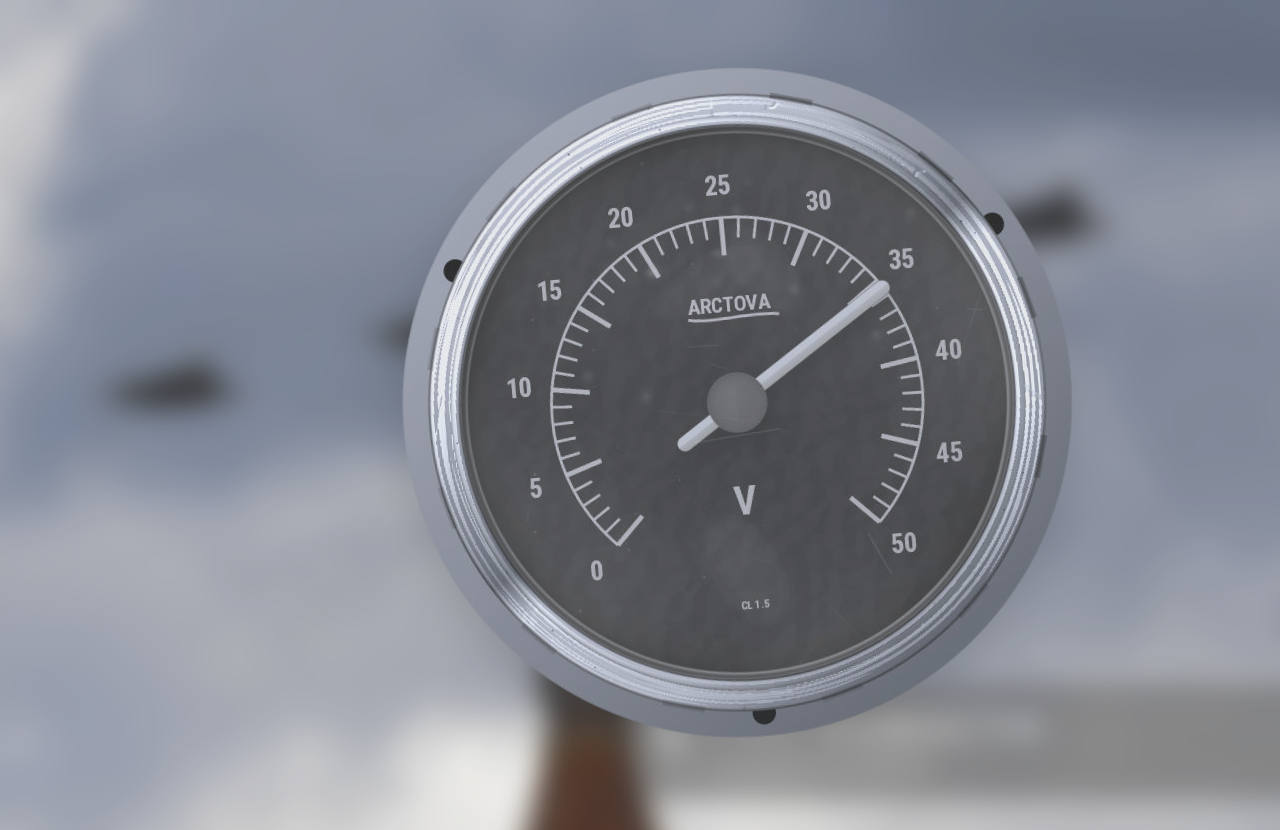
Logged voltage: 35.5 V
